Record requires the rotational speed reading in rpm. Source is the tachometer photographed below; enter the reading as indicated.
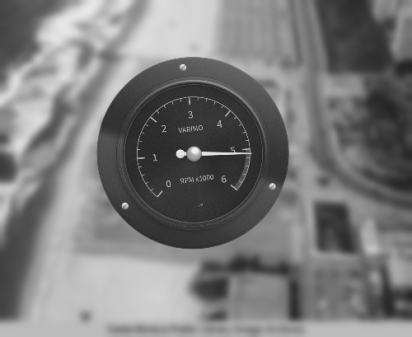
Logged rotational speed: 5100 rpm
